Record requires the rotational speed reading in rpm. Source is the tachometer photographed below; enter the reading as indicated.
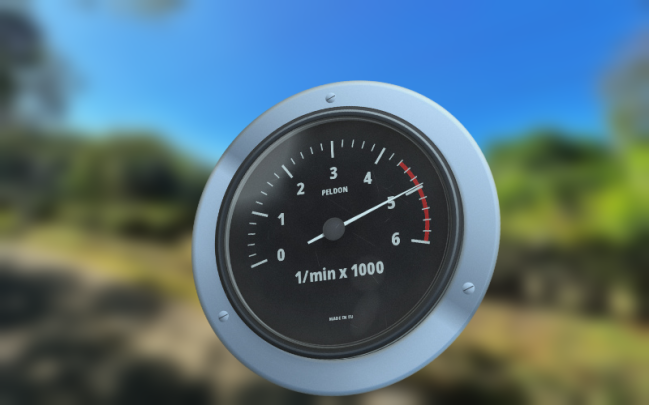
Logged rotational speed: 5000 rpm
